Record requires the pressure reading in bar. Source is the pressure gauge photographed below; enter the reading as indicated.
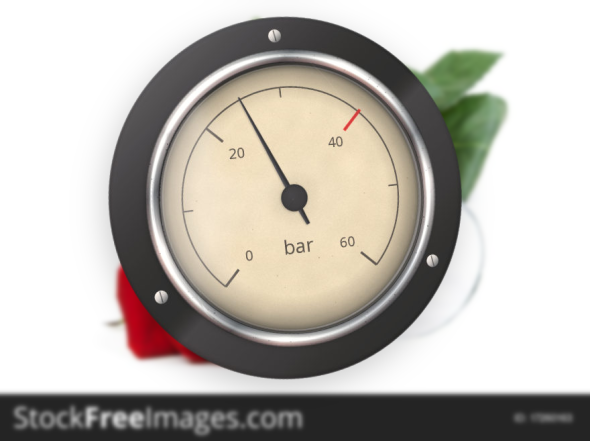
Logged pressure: 25 bar
